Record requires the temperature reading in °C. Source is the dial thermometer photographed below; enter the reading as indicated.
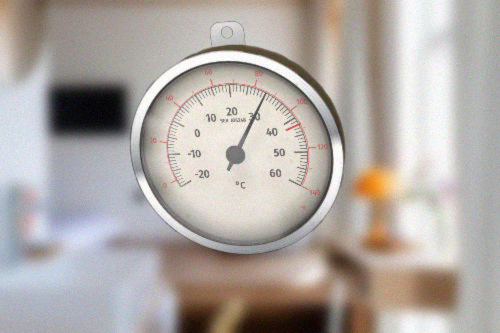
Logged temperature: 30 °C
